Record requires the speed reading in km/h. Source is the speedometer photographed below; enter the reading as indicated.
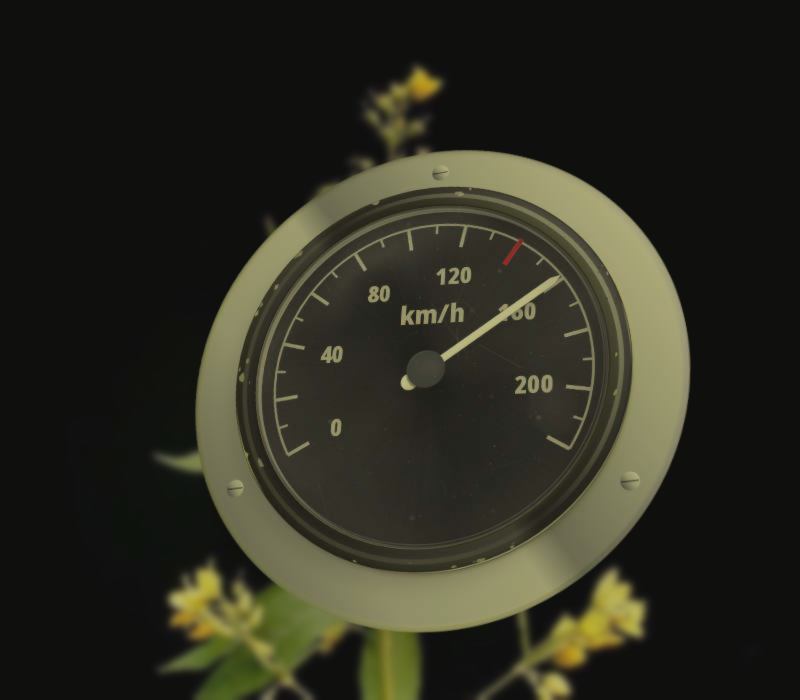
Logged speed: 160 km/h
